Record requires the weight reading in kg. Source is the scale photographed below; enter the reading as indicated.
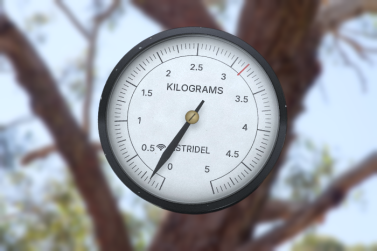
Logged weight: 0.15 kg
